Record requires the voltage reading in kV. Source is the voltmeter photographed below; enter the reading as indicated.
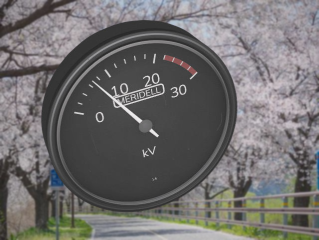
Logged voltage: 7 kV
